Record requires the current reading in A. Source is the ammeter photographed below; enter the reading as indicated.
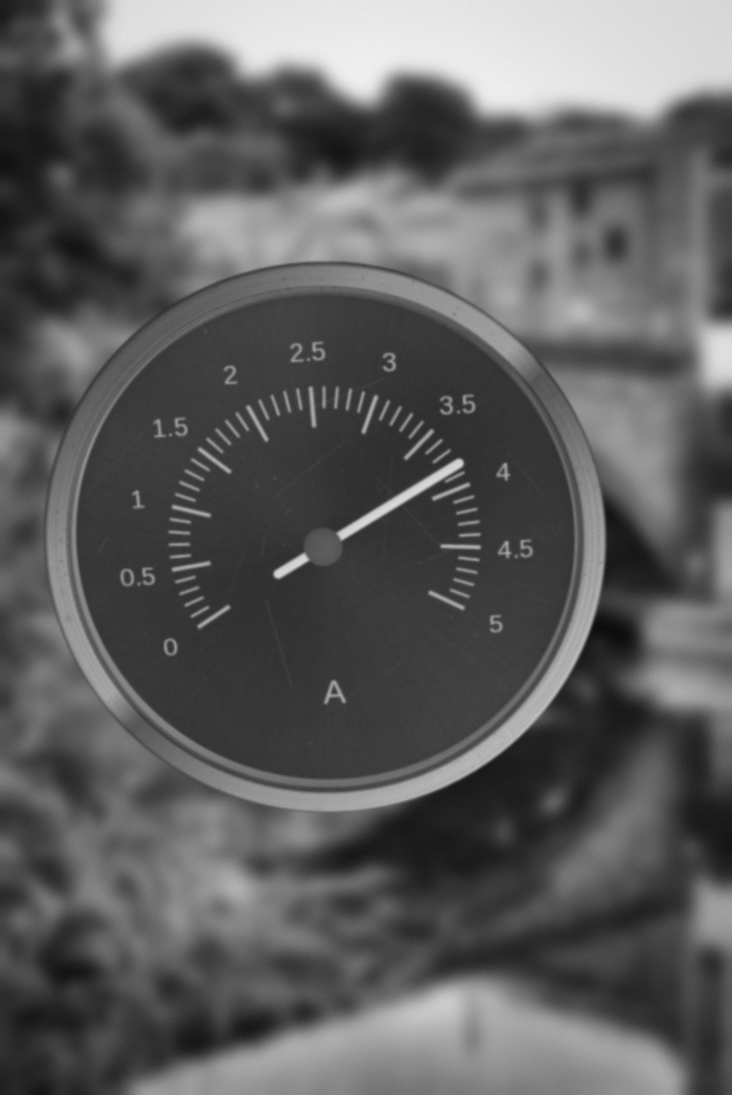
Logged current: 3.8 A
